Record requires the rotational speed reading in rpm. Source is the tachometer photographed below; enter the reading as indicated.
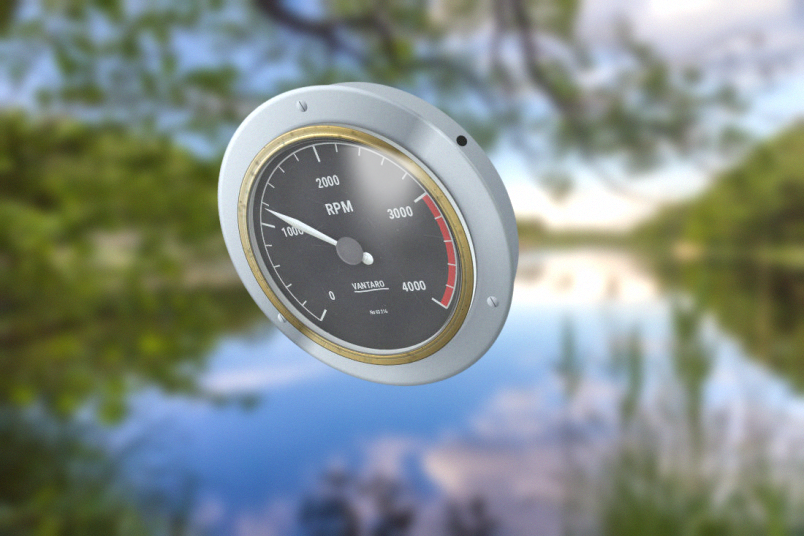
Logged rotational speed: 1200 rpm
